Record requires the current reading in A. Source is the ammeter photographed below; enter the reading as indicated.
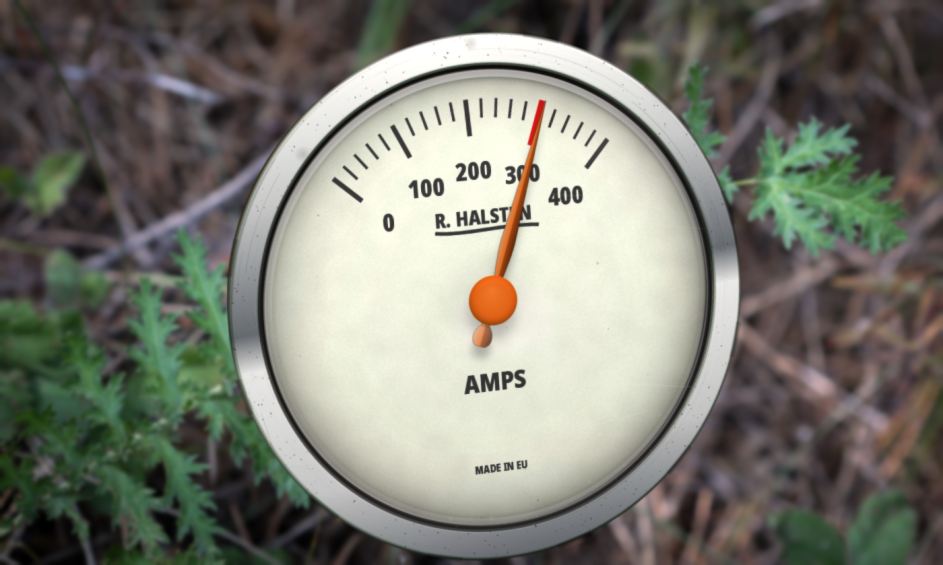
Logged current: 300 A
